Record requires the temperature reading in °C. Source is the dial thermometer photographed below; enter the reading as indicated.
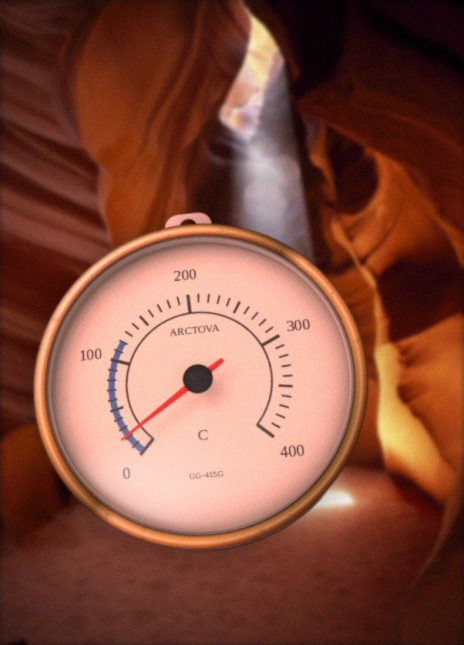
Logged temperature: 20 °C
